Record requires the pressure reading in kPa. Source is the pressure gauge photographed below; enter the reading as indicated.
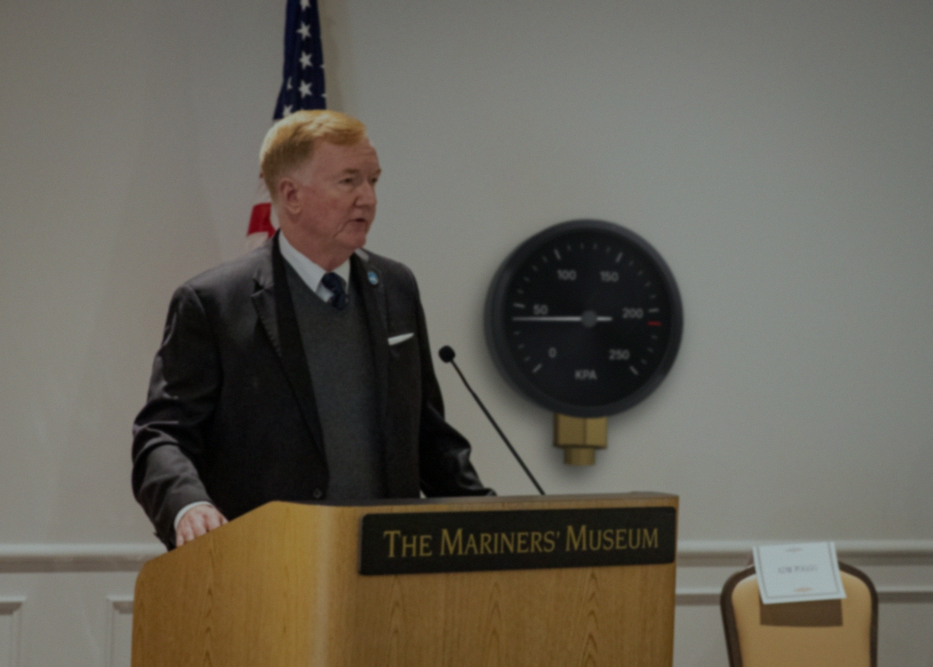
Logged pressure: 40 kPa
